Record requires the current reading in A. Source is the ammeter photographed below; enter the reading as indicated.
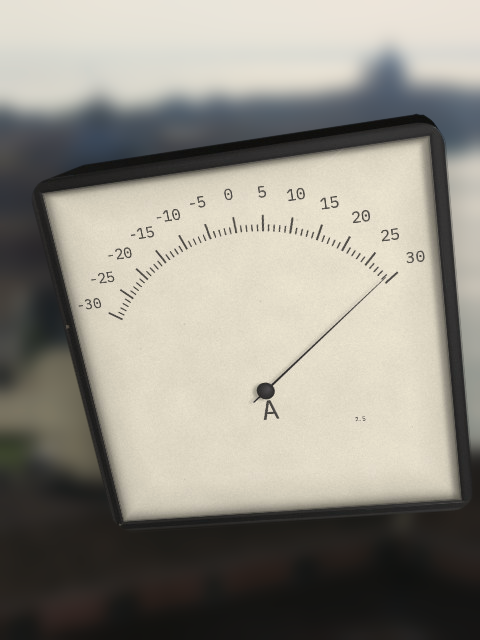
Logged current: 29 A
